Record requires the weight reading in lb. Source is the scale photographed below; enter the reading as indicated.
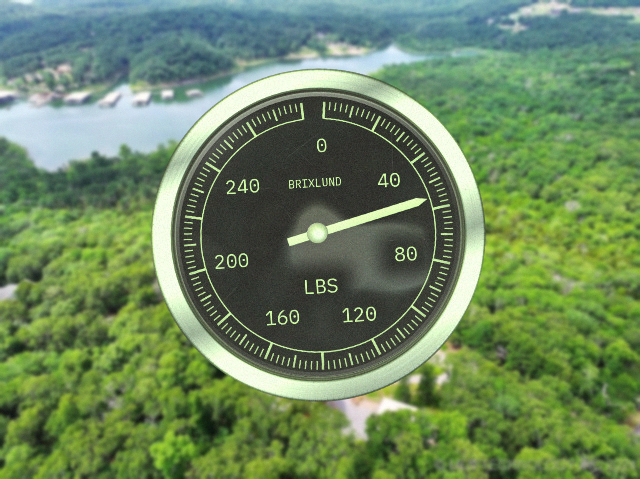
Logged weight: 56 lb
